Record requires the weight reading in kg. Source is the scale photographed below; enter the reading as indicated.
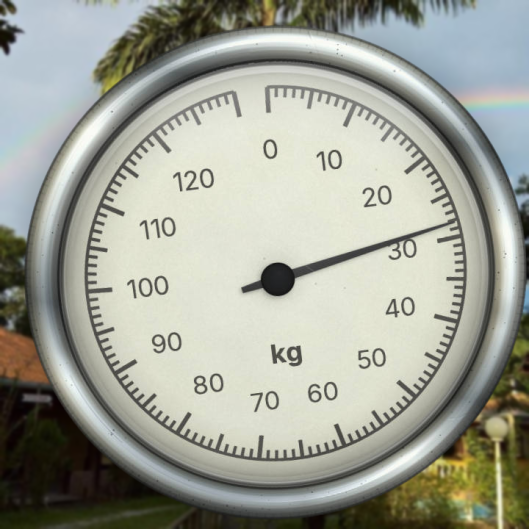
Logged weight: 28 kg
